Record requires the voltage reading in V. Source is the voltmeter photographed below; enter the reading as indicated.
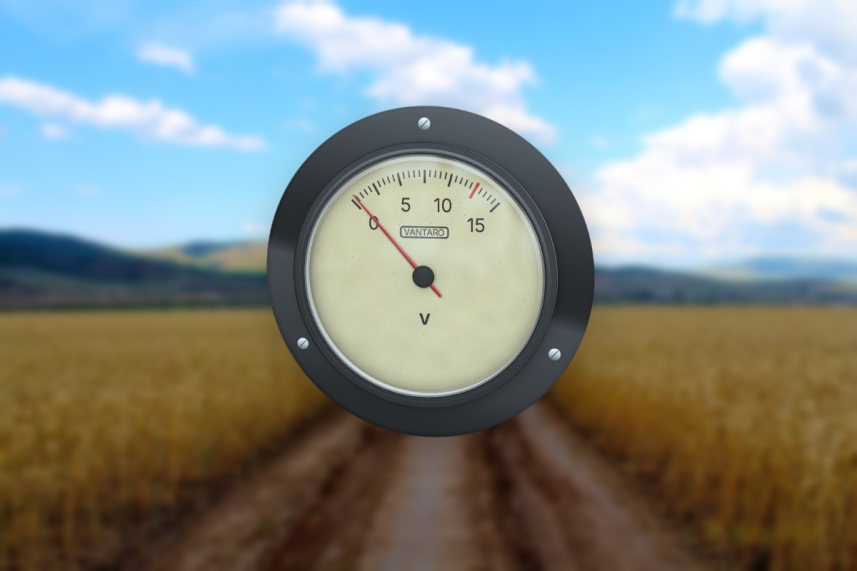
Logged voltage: 0.5 V
